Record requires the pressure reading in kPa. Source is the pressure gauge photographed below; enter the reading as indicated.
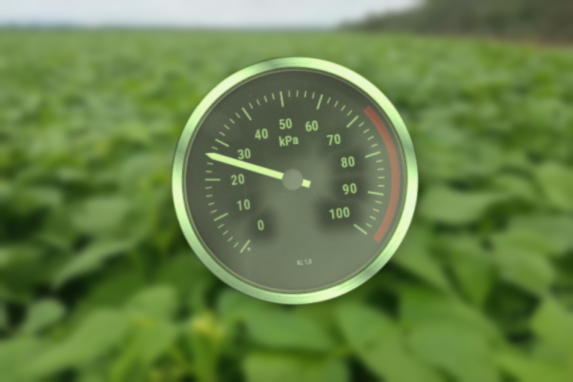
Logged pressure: 26 kPa
